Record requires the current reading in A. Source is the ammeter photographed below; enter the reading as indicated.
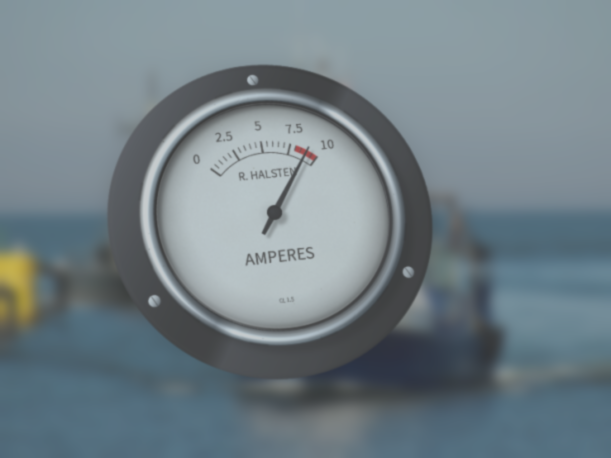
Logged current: 9 A
